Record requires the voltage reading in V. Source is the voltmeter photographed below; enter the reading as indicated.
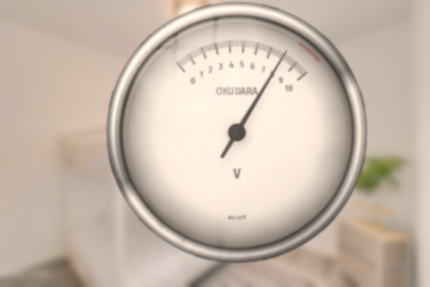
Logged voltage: 8 V
